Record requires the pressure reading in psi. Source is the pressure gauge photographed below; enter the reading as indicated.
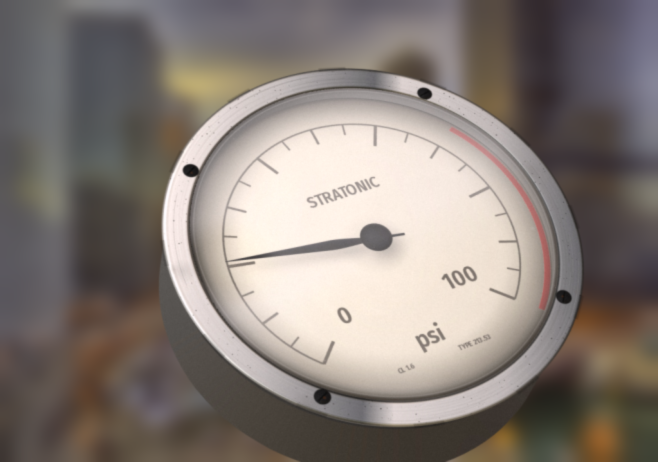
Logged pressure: 20 psi
